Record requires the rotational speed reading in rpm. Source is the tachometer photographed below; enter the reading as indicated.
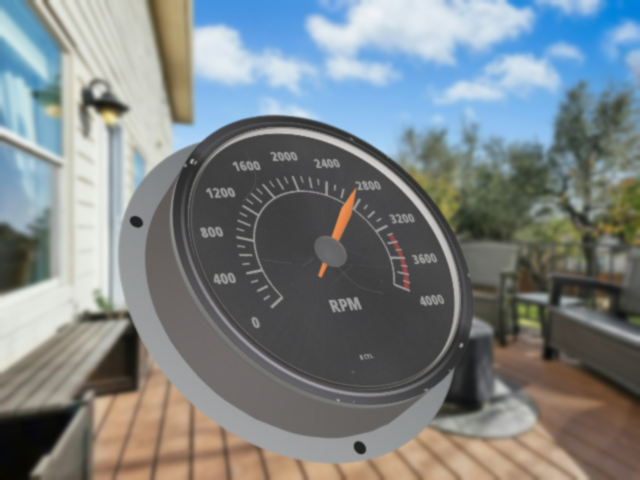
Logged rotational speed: 2700 rpm
